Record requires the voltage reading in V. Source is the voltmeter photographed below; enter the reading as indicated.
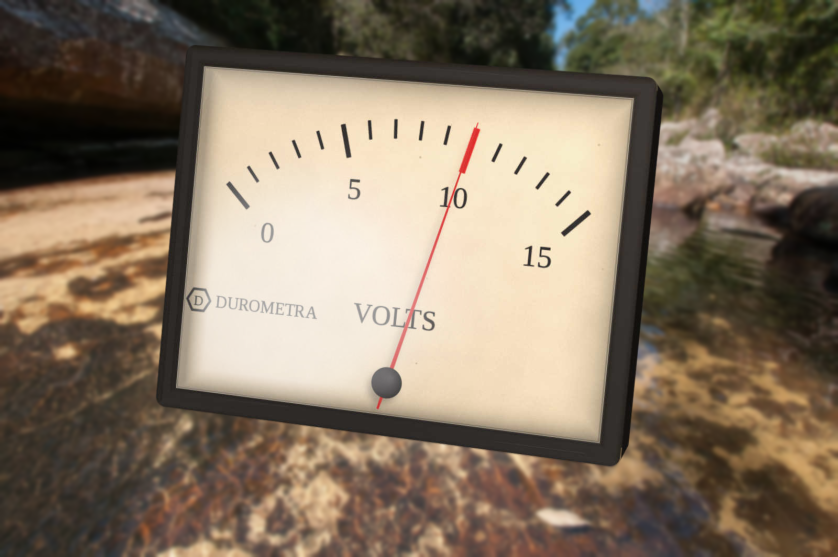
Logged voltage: 10 V
